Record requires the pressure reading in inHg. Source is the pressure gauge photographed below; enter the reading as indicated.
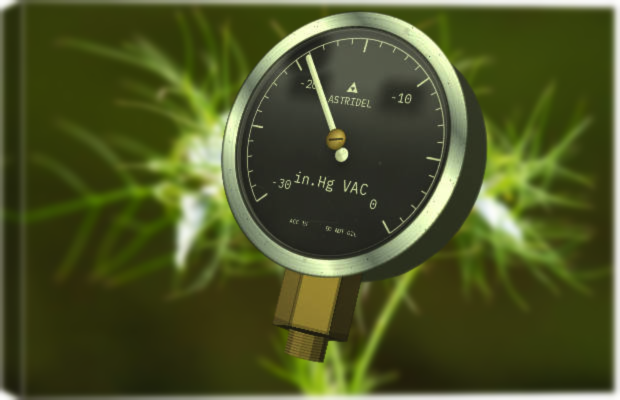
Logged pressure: -19 inHg
